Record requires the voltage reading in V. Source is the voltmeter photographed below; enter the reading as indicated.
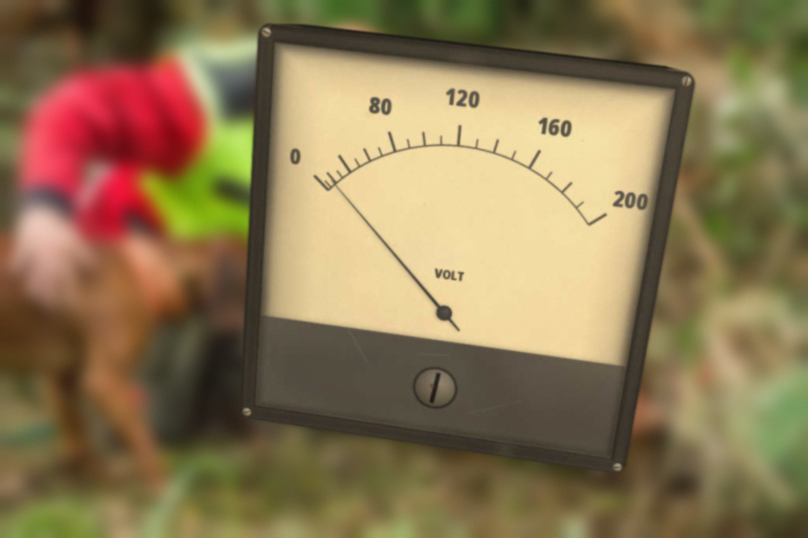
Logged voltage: 20 V
